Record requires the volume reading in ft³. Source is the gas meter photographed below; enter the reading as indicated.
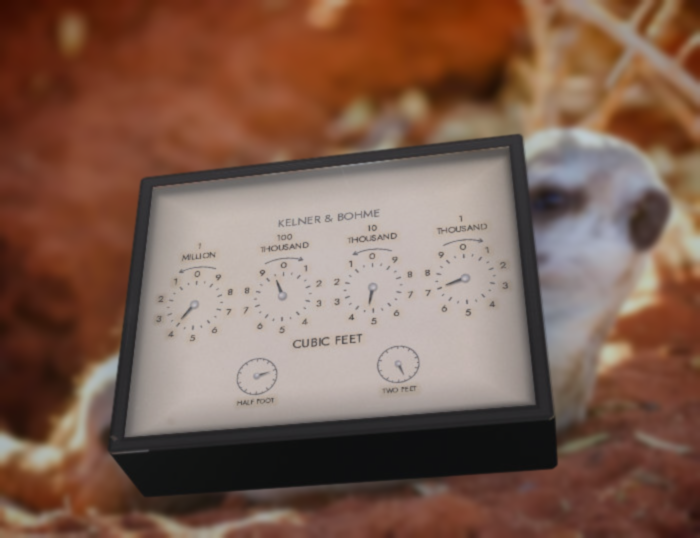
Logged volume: 394700 ft³
